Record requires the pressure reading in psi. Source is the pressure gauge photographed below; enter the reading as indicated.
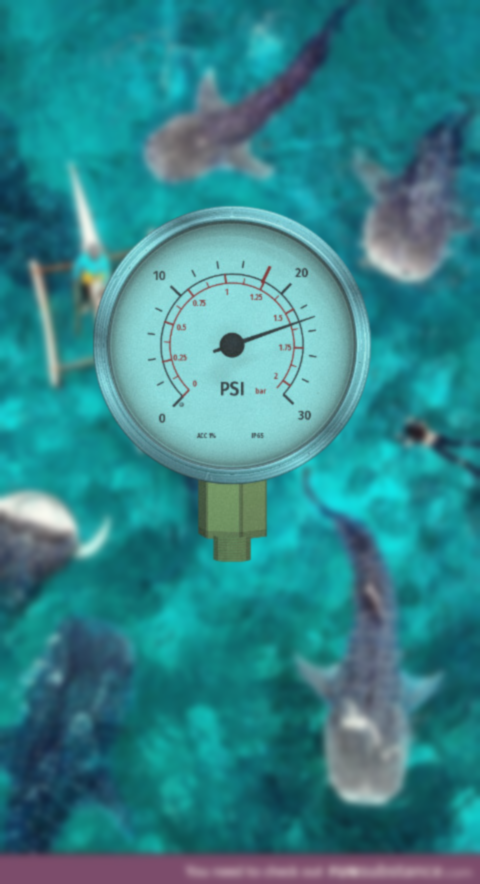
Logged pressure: 23 psi
